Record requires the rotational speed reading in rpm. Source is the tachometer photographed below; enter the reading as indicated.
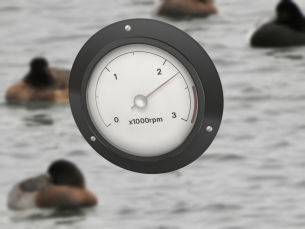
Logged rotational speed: 2250 rpm
